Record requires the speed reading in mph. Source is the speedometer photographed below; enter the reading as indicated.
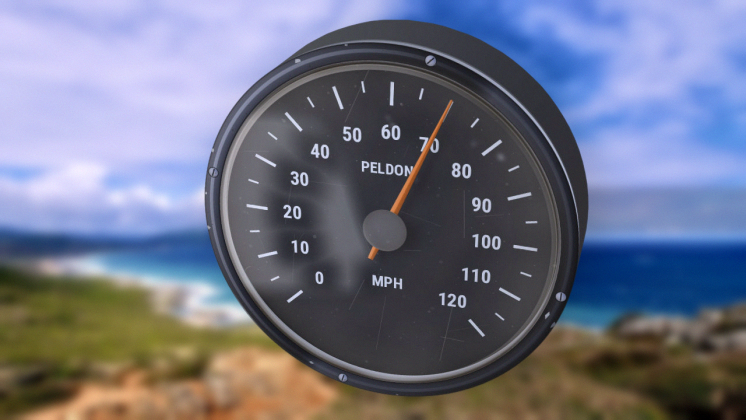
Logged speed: 70 mph
